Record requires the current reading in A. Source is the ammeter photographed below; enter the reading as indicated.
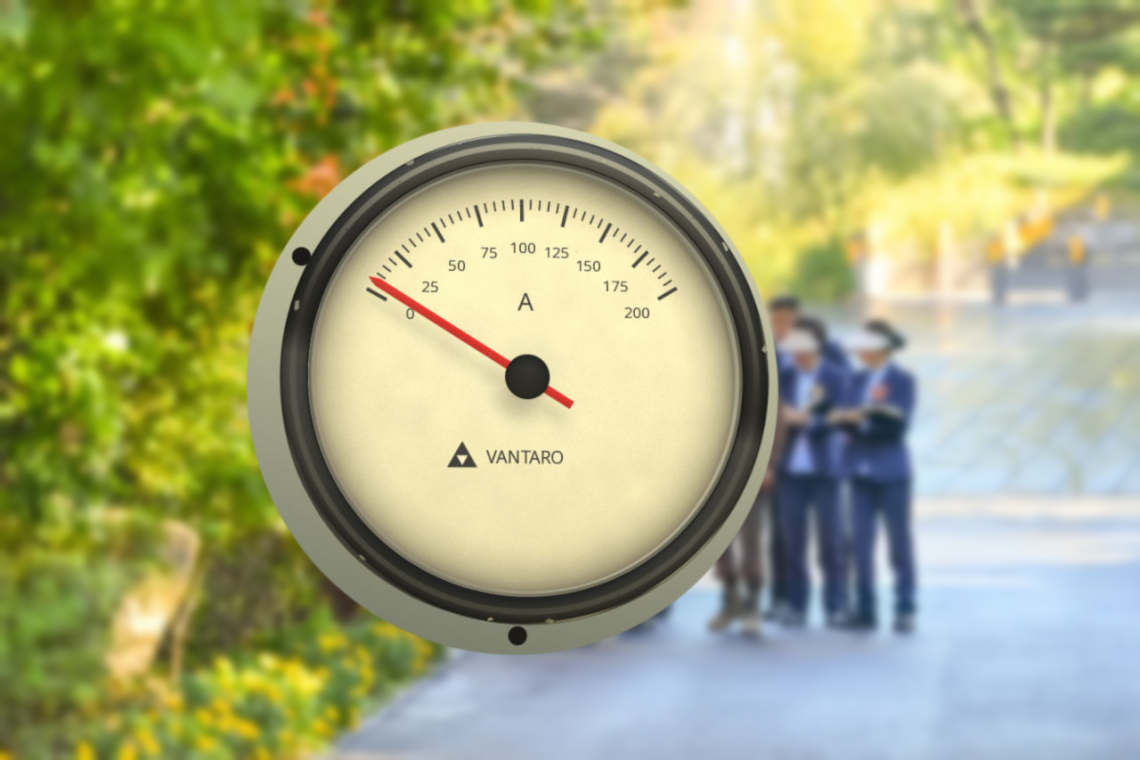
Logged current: 5 A
